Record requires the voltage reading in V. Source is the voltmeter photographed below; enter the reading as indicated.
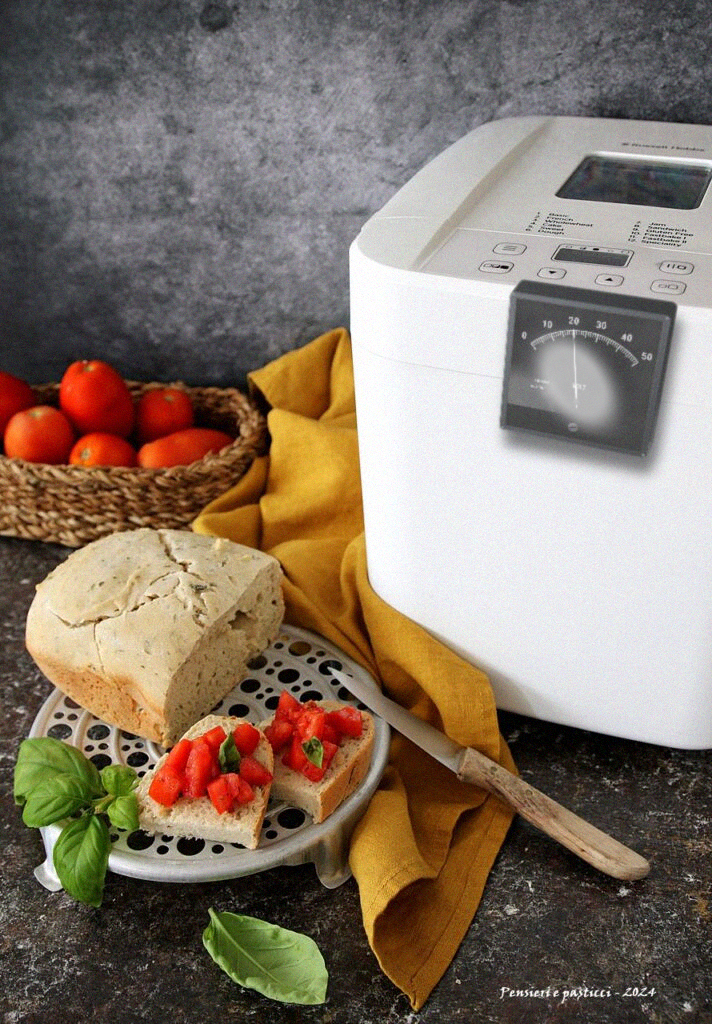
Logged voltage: 20 V
